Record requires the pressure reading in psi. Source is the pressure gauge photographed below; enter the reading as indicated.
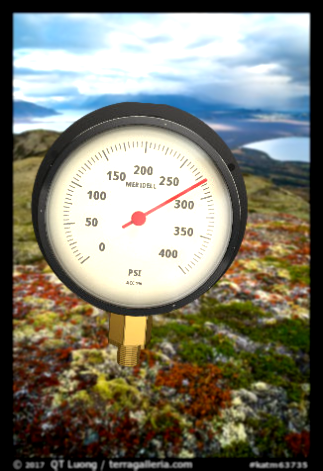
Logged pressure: 280 psi
